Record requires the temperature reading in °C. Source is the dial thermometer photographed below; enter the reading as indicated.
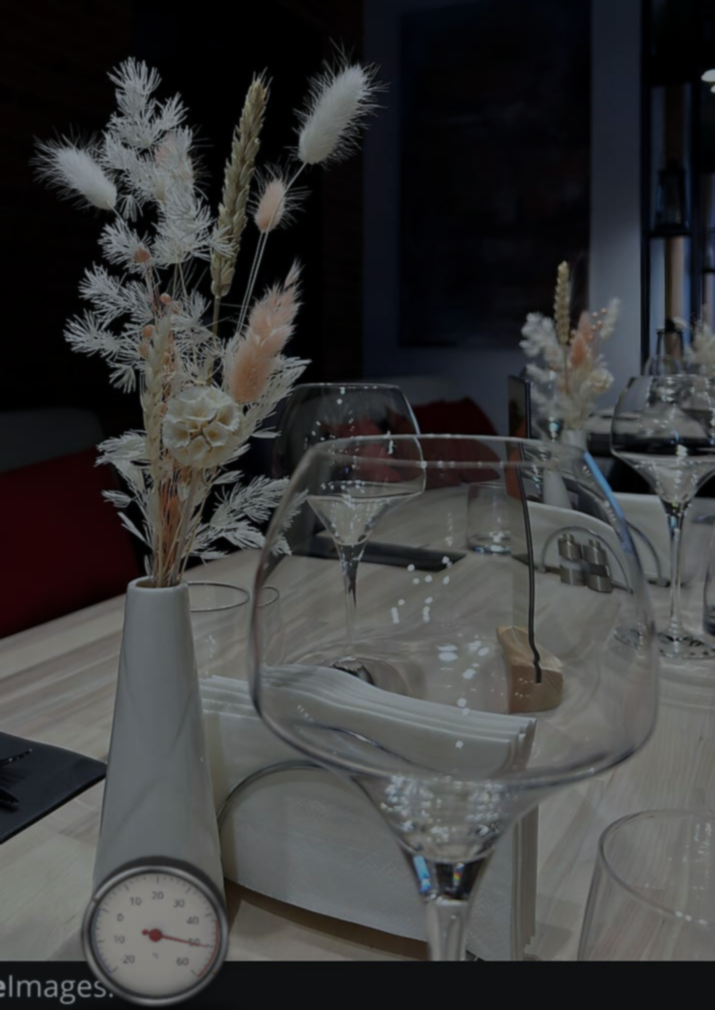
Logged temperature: 50 °C
